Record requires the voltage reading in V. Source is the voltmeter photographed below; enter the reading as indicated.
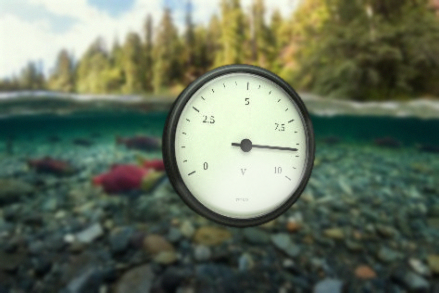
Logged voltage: 8.75 V
